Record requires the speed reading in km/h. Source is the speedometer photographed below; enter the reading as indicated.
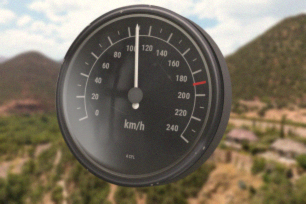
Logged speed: 110 km/h
